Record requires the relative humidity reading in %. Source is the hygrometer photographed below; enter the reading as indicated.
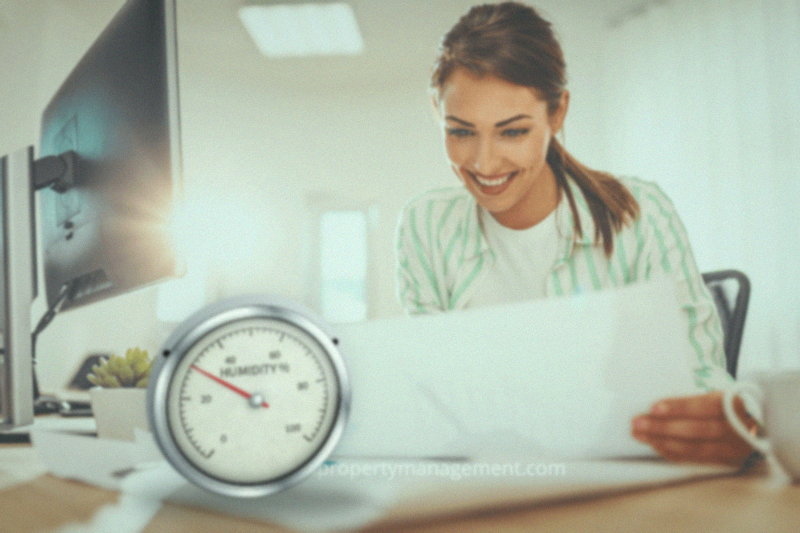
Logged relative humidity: 30 %
